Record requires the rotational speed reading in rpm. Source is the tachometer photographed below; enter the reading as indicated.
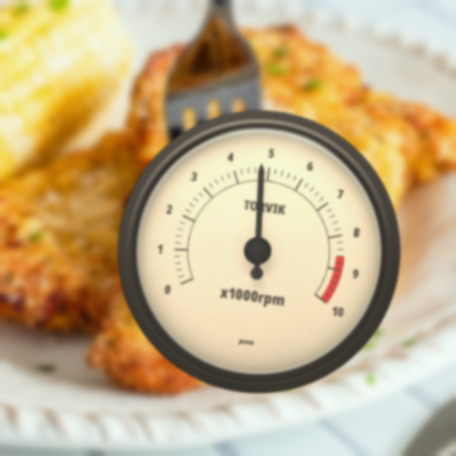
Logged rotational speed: 4800 rpm
